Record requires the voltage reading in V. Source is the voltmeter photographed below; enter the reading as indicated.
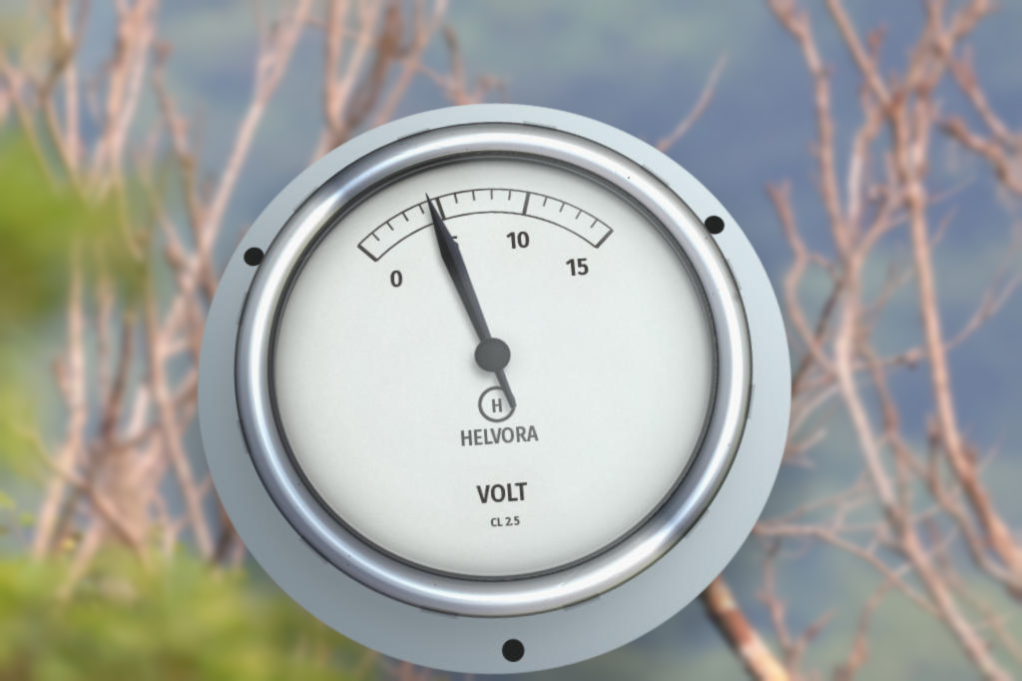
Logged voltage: 4.5 V
